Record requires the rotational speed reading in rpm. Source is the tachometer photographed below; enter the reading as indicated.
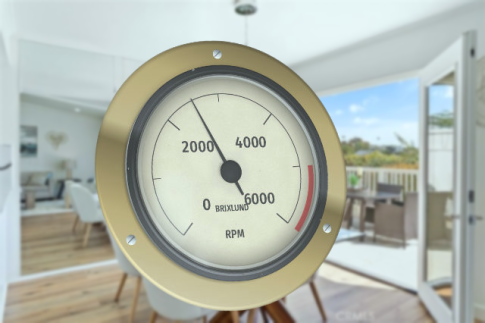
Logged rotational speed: 2500 rpm
